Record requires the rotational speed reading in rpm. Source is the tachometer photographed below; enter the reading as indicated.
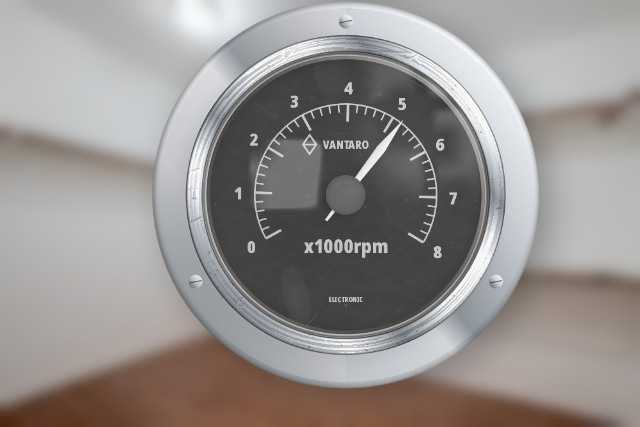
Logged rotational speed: 5200 rpm
